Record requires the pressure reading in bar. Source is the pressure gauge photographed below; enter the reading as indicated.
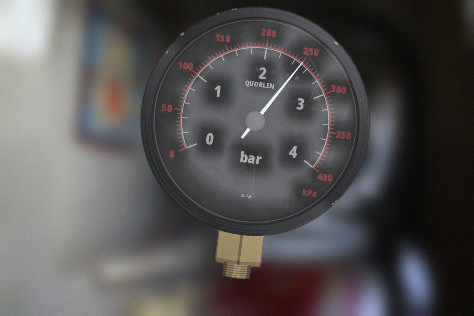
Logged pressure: 2.5 bar
